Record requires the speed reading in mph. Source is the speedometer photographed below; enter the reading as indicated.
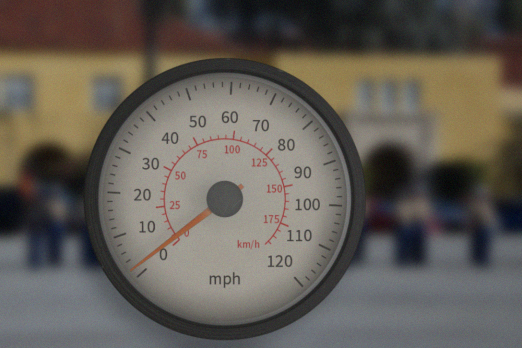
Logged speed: 2 mph
